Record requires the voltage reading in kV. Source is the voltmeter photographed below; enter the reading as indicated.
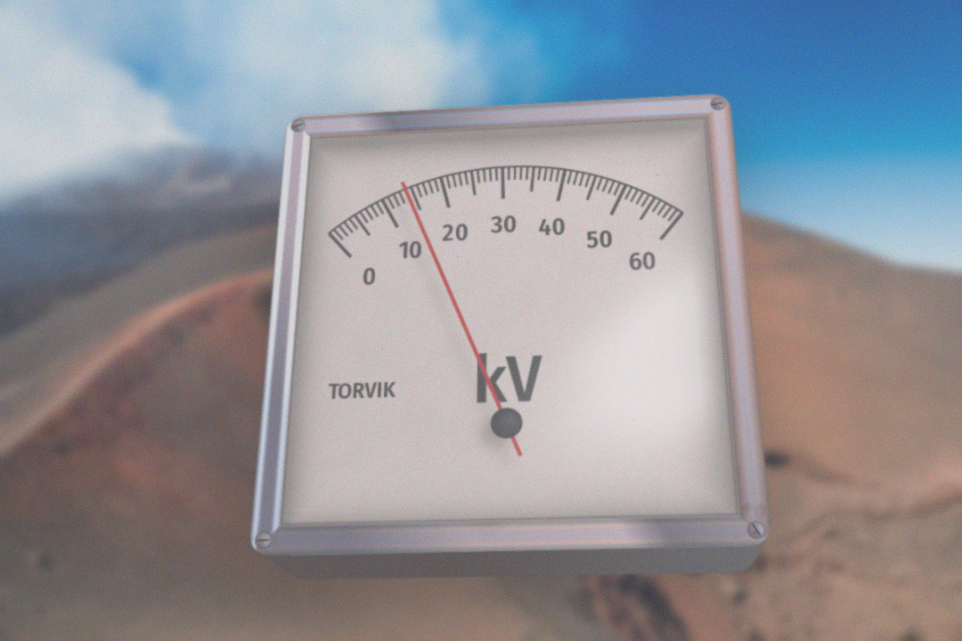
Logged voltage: 14 kV
